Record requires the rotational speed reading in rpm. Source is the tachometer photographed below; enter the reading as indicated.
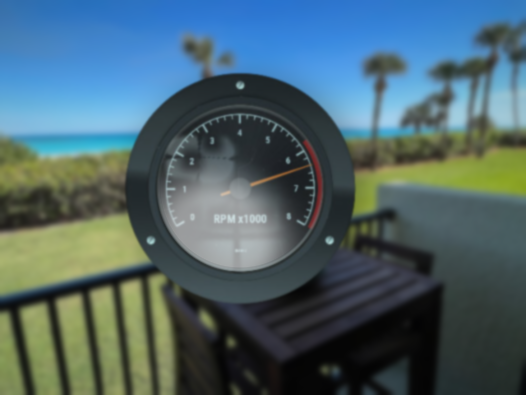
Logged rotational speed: 6400 rpm
